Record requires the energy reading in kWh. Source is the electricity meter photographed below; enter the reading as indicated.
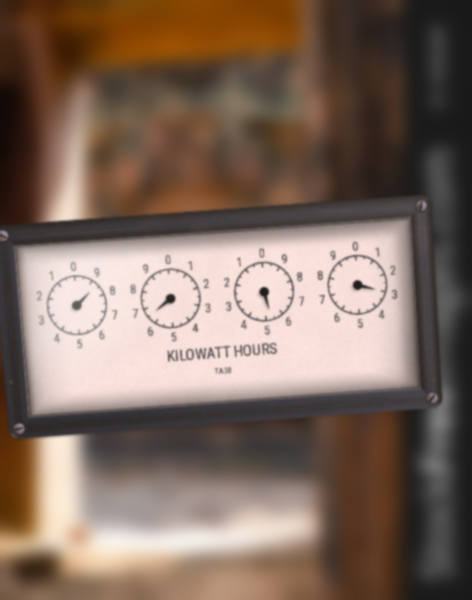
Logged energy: 8653 kWh
